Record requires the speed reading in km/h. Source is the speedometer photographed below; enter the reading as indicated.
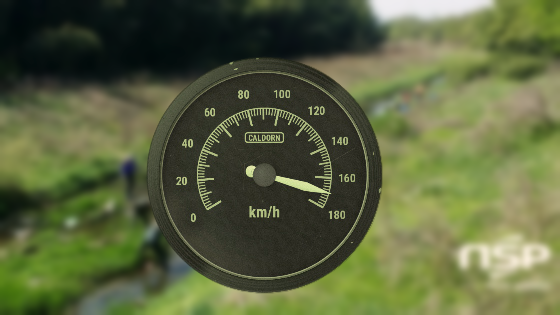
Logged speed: 170 km/h
